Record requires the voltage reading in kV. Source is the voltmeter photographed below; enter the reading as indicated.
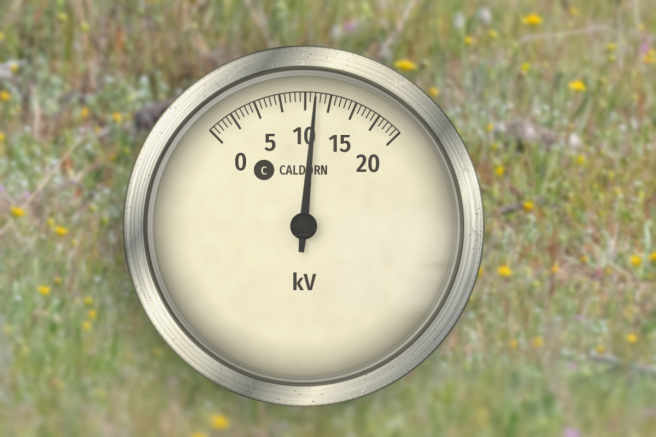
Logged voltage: 11 kV
